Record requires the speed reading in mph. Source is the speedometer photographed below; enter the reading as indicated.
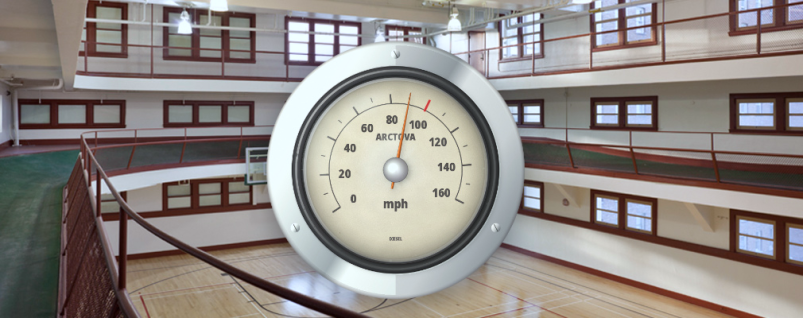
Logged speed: 90 mph
